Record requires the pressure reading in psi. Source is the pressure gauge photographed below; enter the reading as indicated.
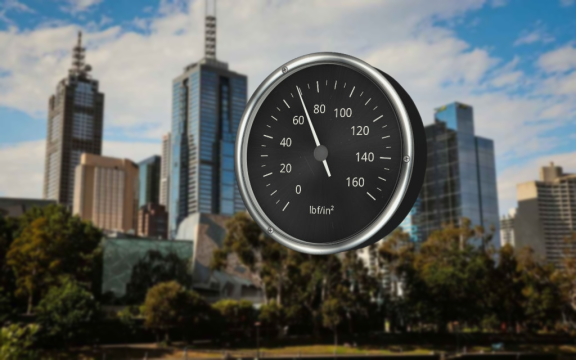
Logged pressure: 70 psi
